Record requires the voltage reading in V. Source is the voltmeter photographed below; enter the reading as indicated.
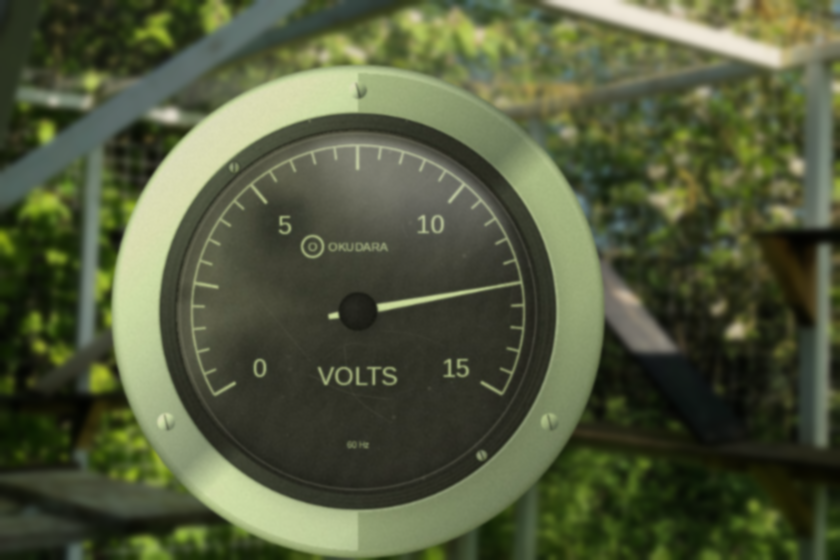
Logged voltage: 12.5 V
